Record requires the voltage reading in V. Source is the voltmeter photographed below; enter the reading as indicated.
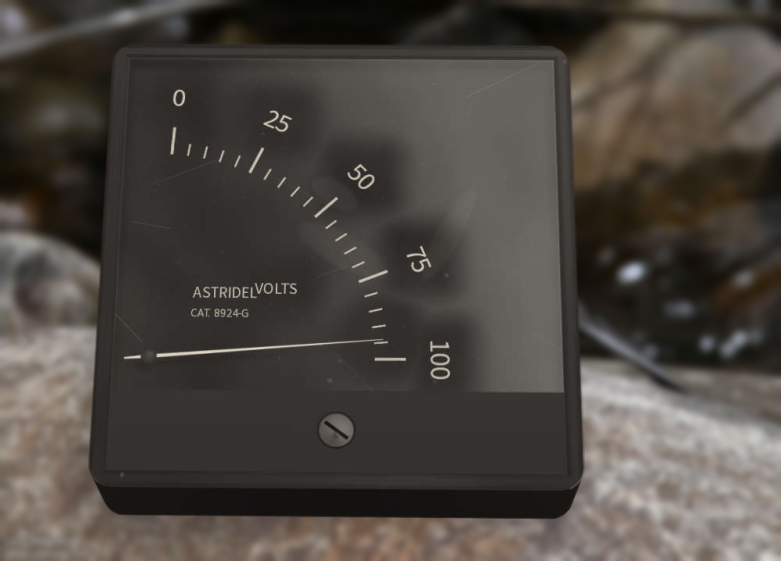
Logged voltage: 95 V
